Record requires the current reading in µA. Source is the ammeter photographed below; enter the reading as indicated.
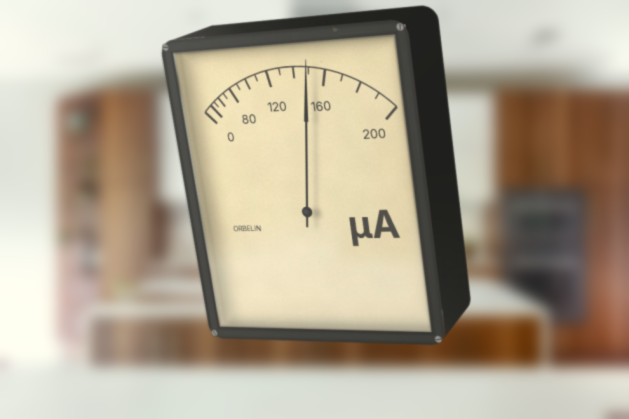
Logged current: 150 µA
